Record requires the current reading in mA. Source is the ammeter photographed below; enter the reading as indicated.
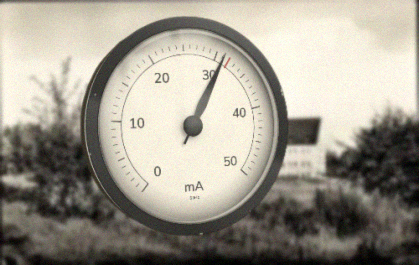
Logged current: 31 mA
